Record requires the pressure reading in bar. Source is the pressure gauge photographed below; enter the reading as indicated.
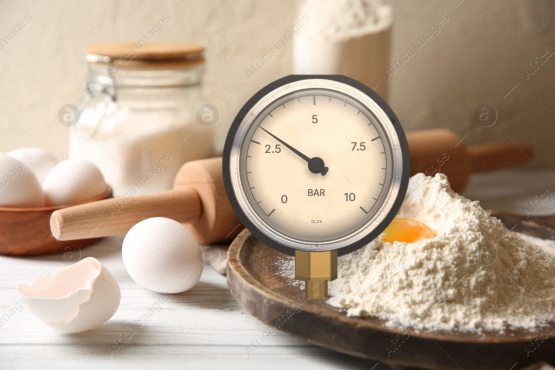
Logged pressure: 3 bar
